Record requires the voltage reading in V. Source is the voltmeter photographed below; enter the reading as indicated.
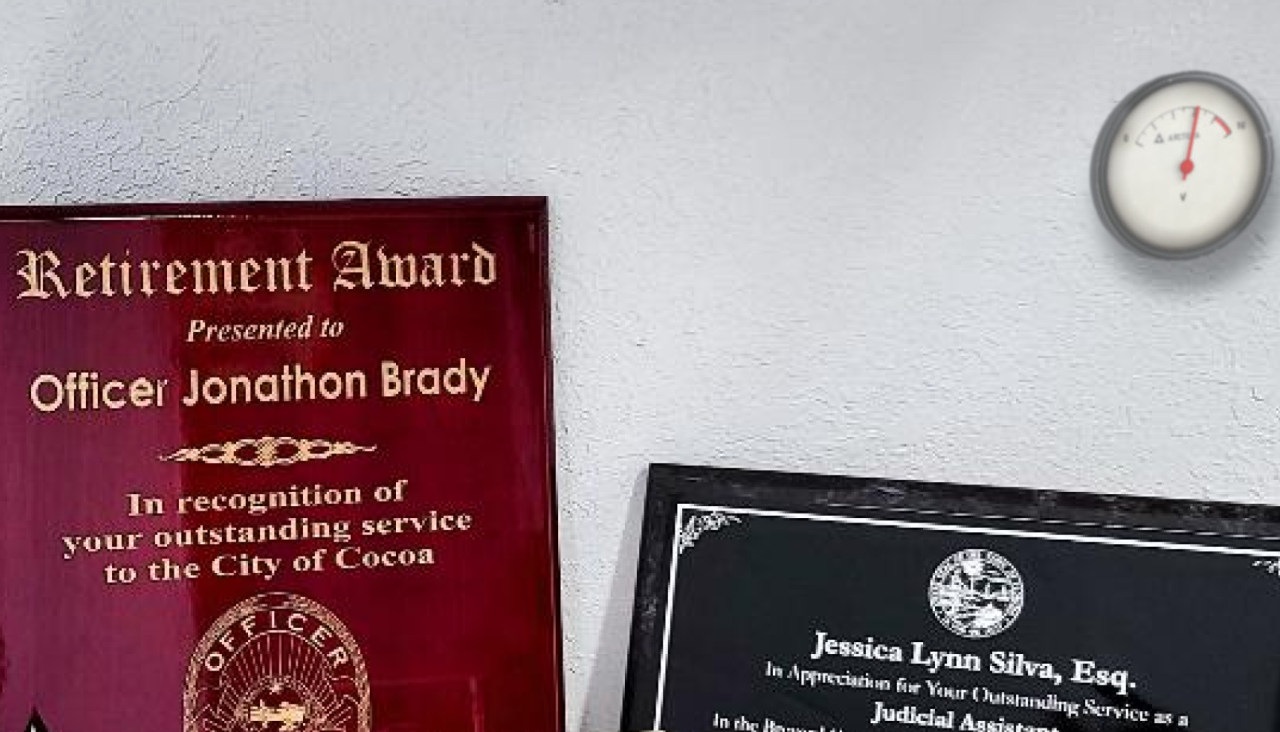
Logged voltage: 6 V
